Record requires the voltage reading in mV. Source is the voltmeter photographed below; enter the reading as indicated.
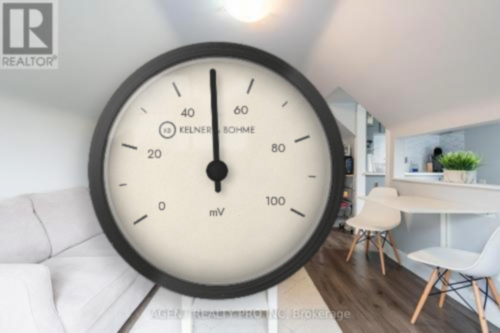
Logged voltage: 50 mV
